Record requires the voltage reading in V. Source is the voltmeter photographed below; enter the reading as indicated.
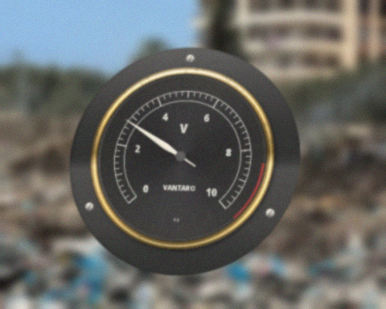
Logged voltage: 2.8 V
